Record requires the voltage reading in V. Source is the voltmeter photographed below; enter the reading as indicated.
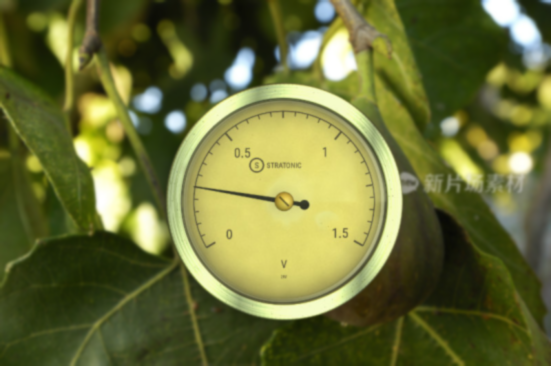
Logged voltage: 0.25 V
